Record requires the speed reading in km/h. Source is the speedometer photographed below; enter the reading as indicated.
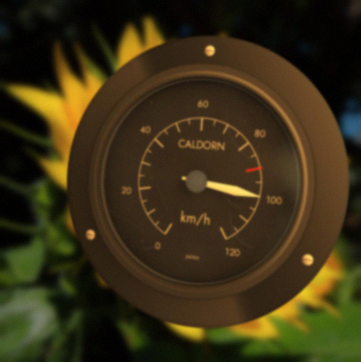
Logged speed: 100 km/h
